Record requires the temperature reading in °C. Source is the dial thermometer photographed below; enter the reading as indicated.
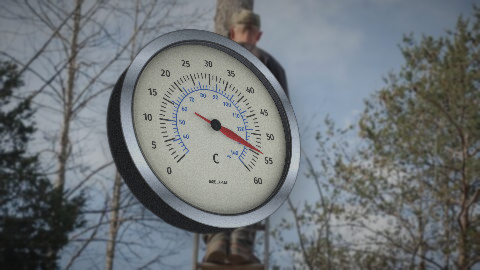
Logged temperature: 55 °C
